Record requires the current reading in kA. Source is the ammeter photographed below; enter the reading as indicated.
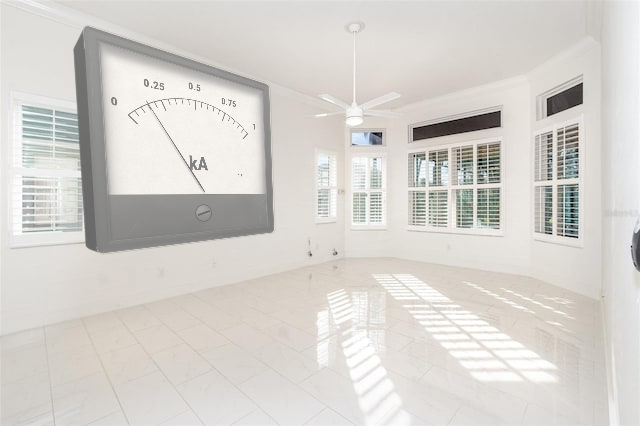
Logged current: 0.15 kA
